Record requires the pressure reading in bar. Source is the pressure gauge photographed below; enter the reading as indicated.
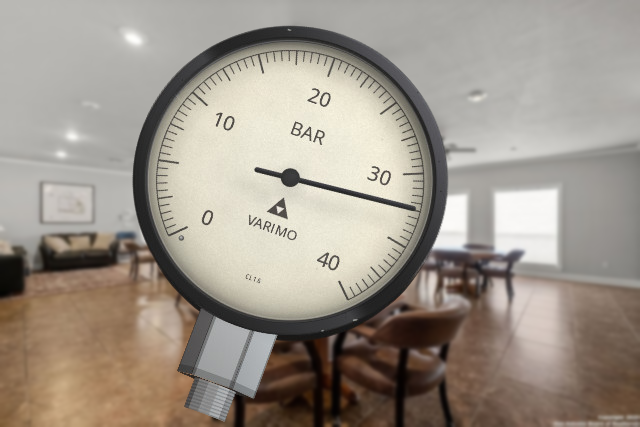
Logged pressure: 32.5 bar
